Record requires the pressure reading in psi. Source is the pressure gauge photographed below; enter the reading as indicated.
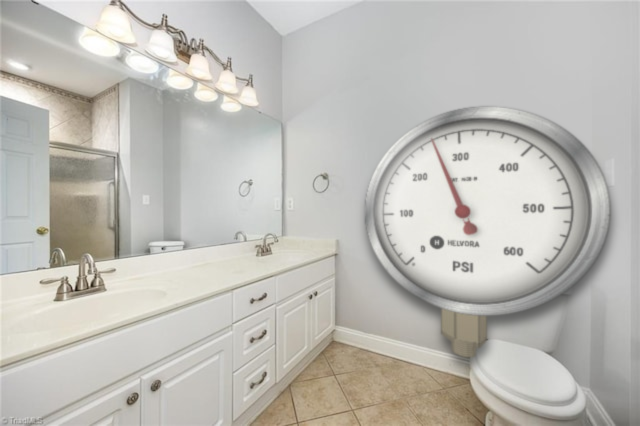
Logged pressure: 260 psi
